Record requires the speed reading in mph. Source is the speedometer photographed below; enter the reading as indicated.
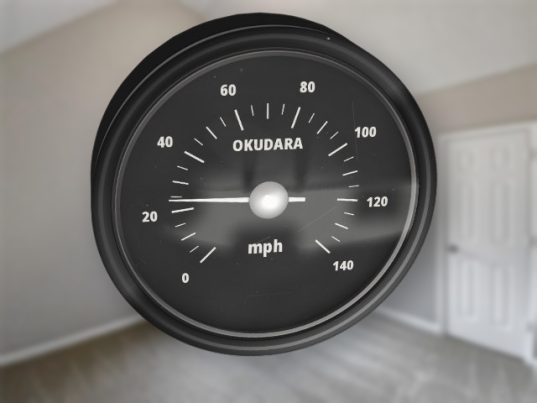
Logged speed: 25 mph
